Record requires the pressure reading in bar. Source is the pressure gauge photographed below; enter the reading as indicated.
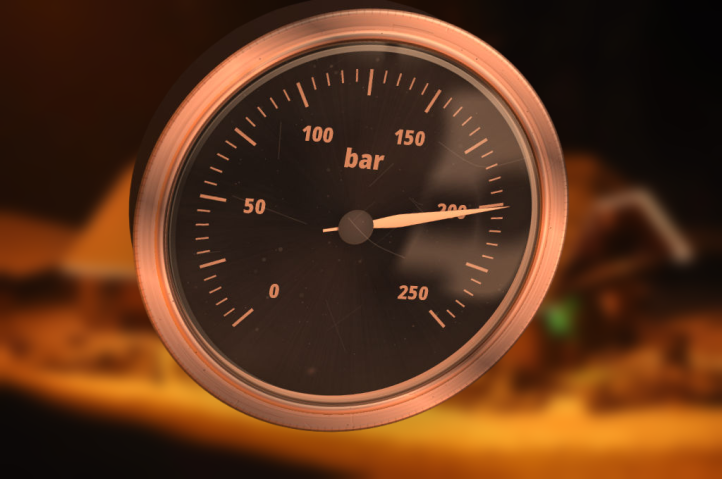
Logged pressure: 200 bar
